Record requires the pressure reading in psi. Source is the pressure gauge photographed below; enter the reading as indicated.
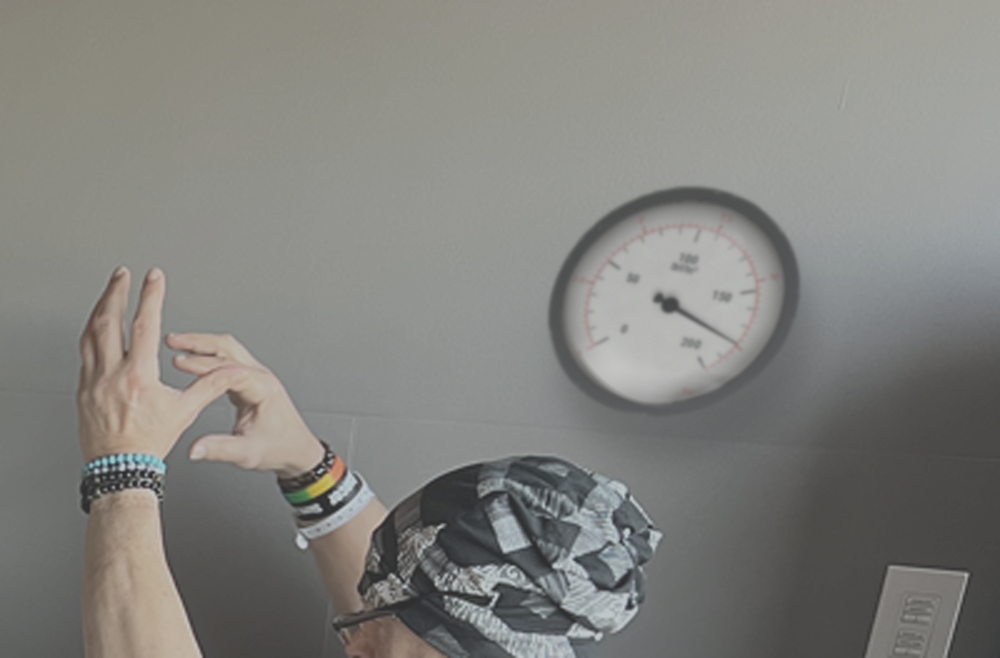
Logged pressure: 180 psi
